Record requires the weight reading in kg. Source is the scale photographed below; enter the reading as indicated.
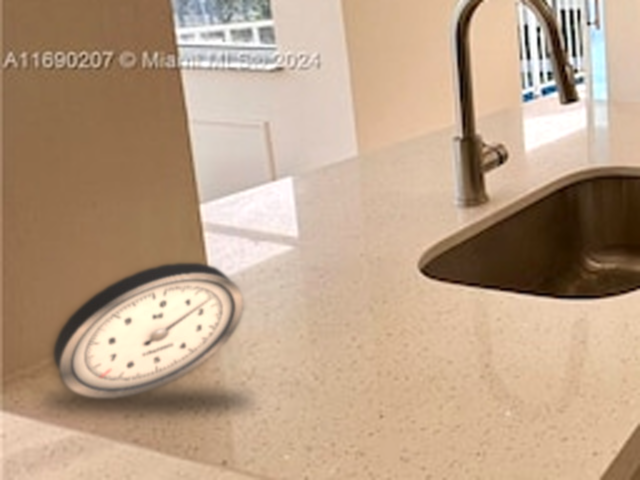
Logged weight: 1.5 kg
